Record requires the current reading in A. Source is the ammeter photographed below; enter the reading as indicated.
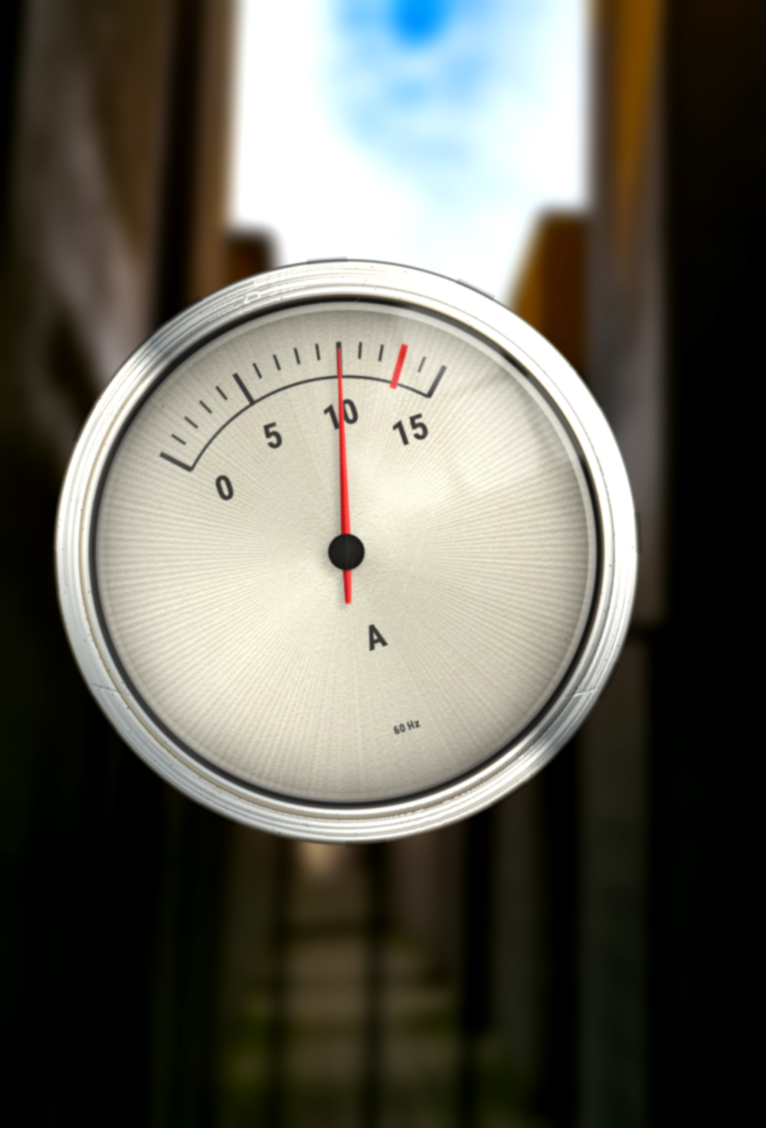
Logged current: 10 A
